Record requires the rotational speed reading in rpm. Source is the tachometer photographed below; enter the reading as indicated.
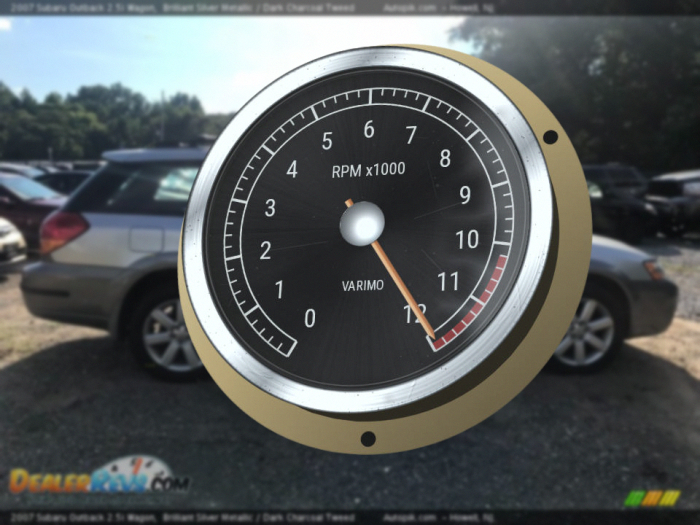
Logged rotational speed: 11900 rpm
